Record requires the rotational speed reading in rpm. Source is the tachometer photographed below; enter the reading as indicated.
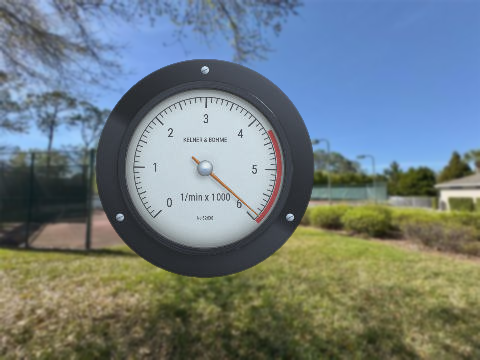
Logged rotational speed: 5900 rpm
